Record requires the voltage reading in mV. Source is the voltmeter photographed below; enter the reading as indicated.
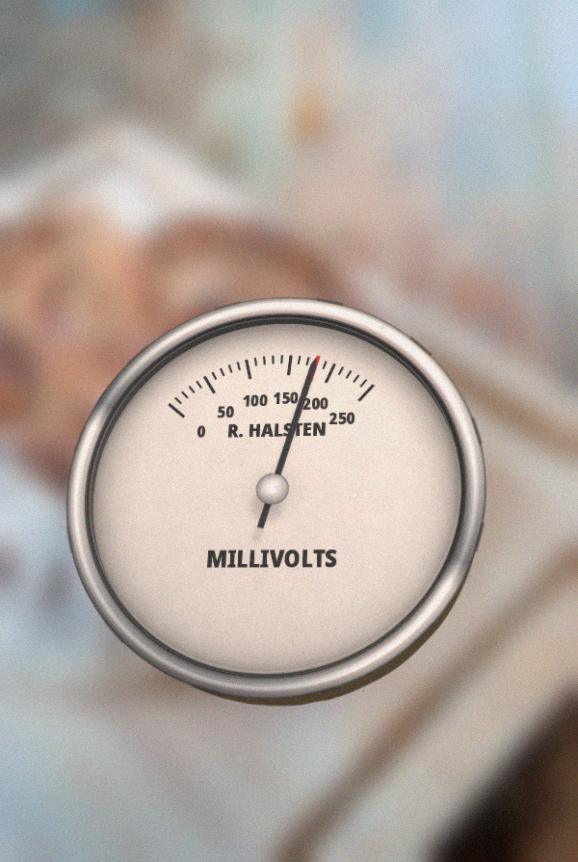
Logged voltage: 180 mV
